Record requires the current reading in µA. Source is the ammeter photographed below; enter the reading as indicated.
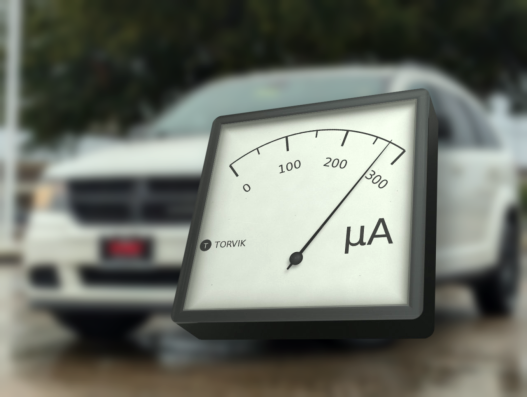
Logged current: 275 µA
